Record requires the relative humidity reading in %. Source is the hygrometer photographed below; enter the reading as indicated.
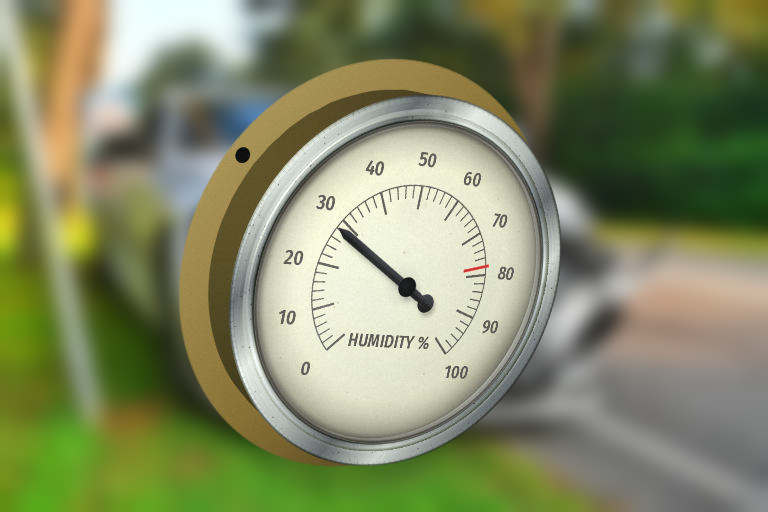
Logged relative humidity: 28 %
